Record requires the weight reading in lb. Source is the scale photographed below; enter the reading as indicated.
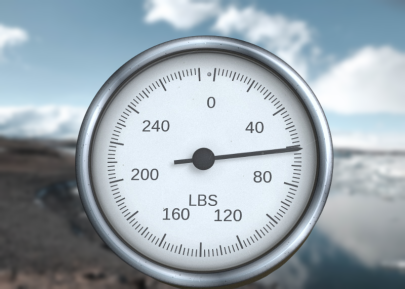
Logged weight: 62 lb
